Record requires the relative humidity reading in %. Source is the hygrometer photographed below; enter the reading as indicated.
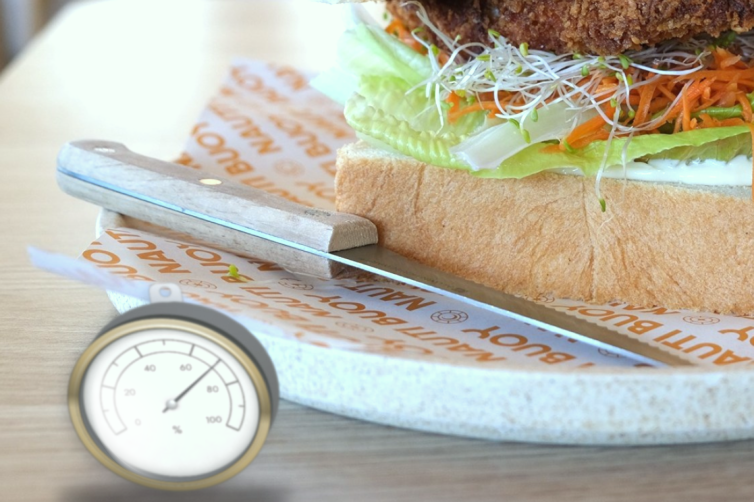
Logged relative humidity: 70 %
